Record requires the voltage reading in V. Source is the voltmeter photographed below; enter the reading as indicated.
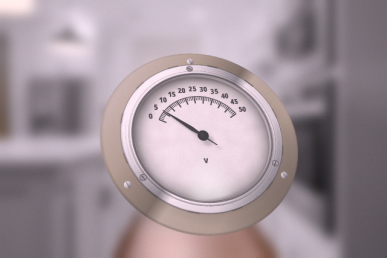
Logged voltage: 5 V
